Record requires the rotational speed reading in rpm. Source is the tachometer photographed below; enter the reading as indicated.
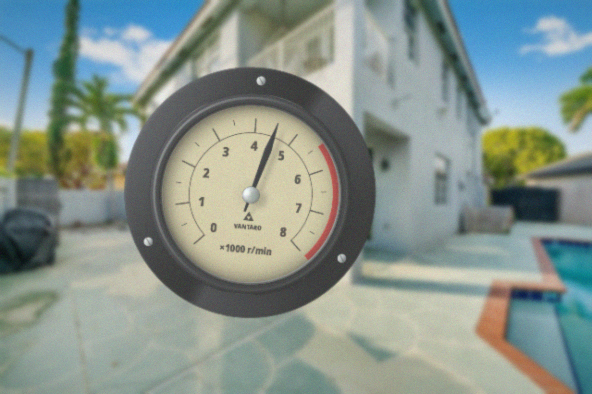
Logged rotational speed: 4500 rpm
